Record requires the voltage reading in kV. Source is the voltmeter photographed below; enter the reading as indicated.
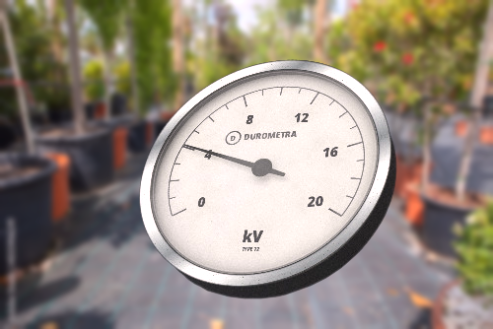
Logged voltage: 4 kV
